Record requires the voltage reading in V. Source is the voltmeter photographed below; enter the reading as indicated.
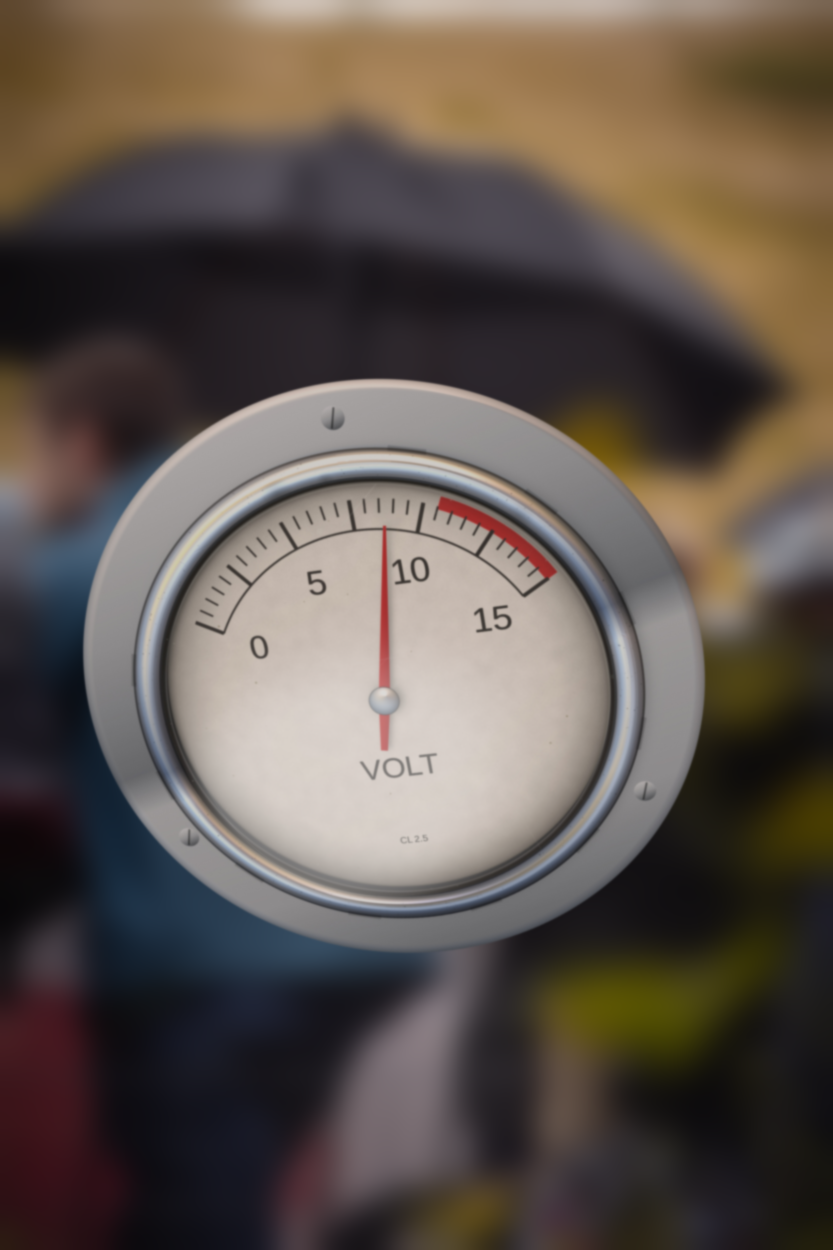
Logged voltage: 8.75 V
